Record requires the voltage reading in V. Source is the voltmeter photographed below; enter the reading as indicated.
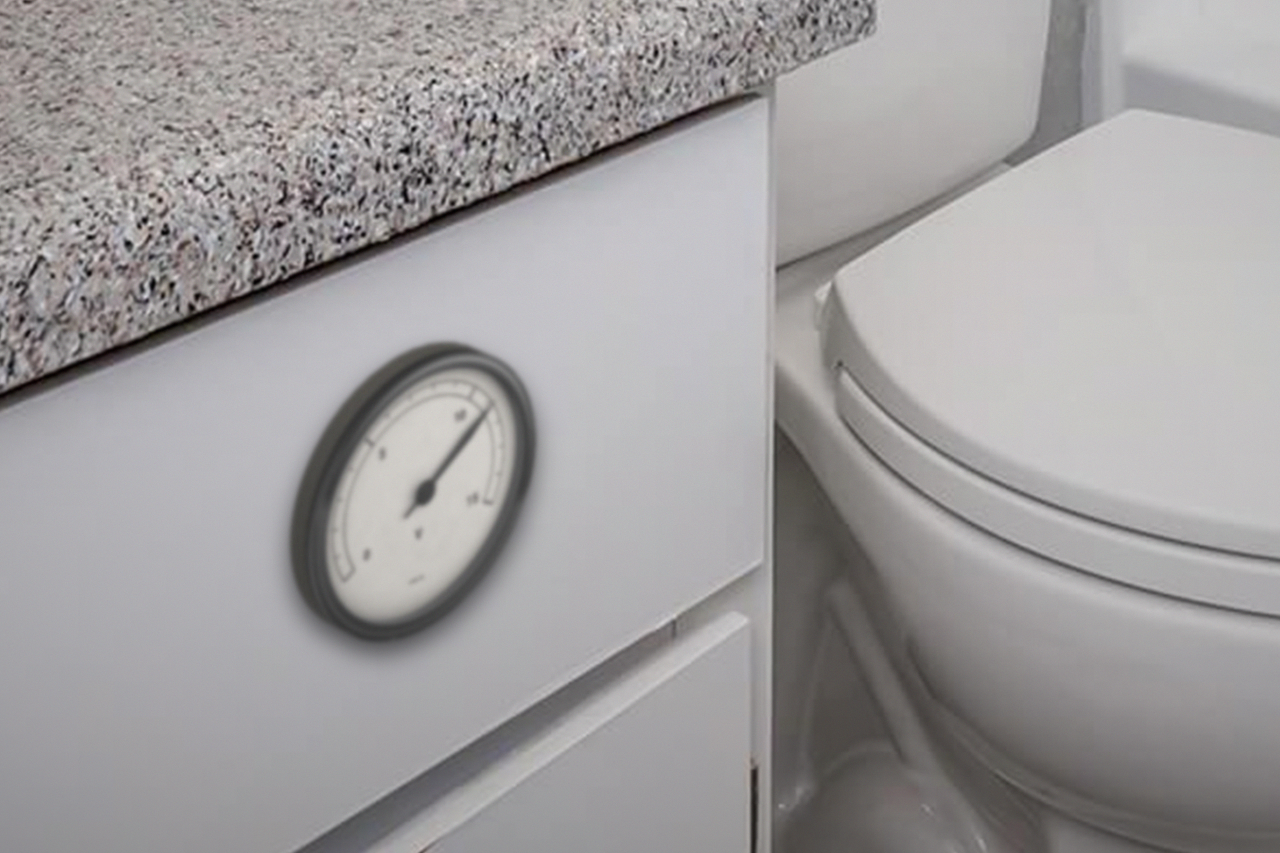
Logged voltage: 11 V
